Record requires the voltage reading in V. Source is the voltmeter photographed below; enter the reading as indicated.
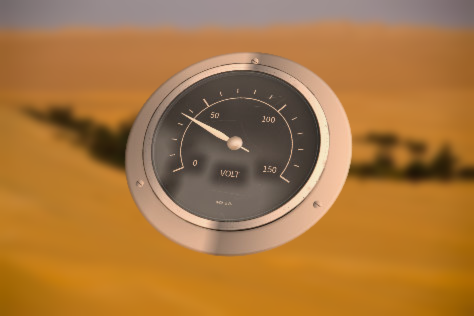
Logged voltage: 35 V
